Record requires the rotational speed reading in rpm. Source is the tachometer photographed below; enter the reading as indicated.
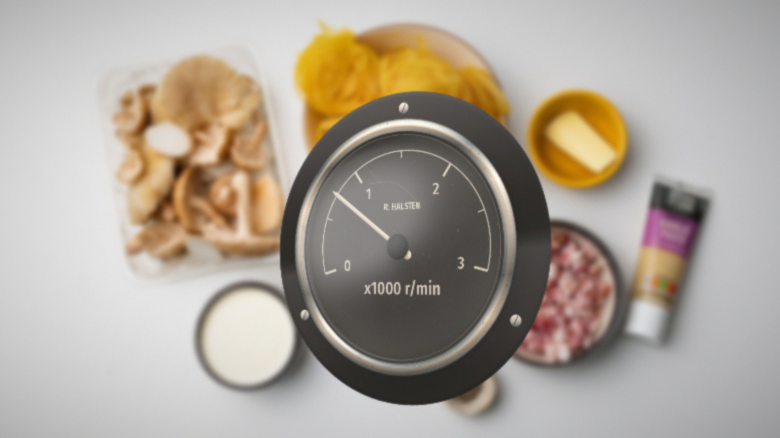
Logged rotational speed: 750 rpm
